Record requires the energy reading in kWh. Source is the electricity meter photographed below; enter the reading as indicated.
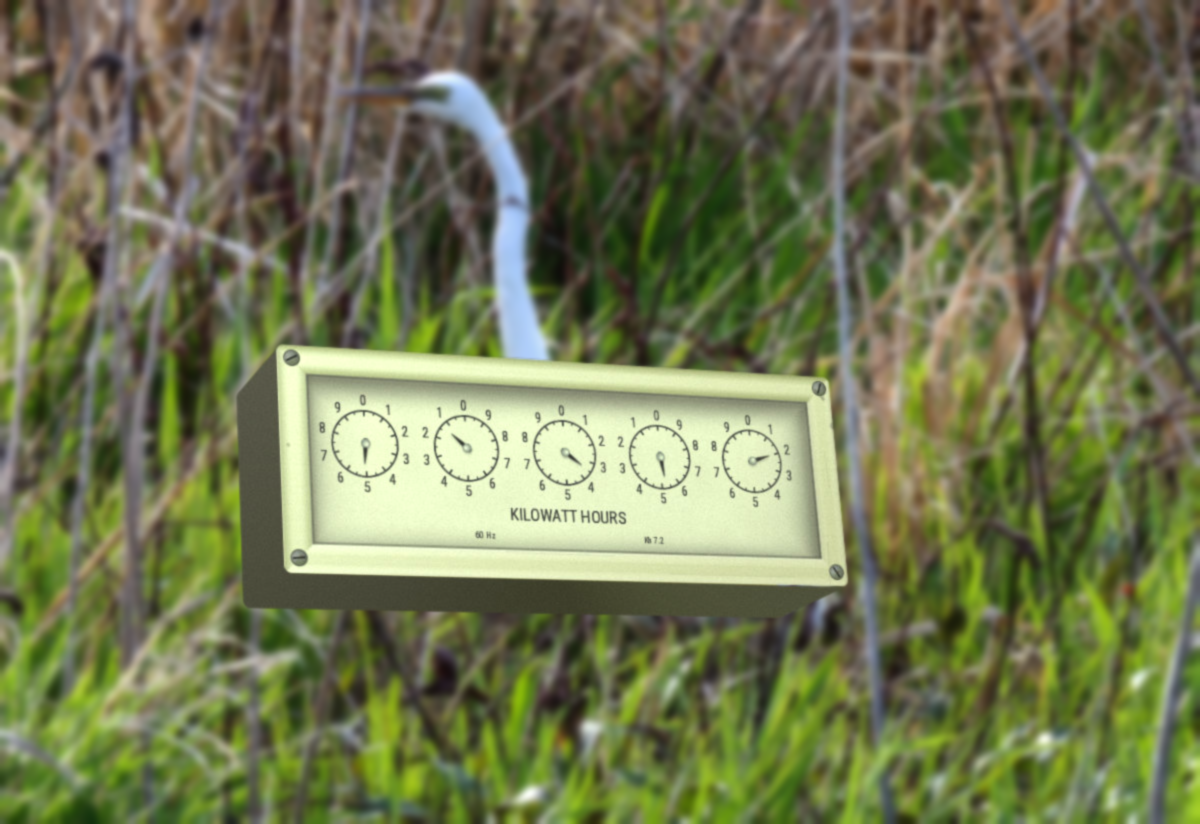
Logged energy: 51352 kWh
